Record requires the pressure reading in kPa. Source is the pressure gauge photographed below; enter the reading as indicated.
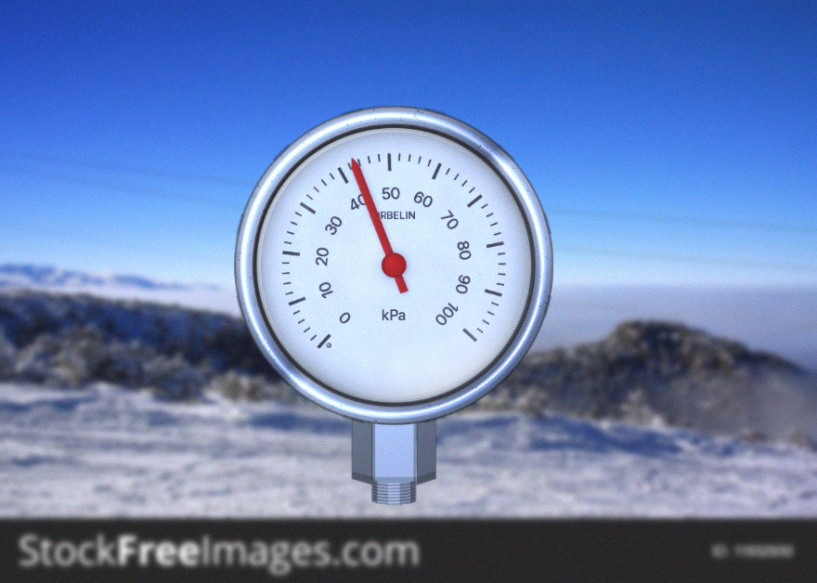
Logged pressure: 43 kPa
